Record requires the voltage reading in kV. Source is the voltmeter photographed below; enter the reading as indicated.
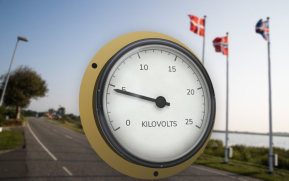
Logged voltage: 4.5 kV
